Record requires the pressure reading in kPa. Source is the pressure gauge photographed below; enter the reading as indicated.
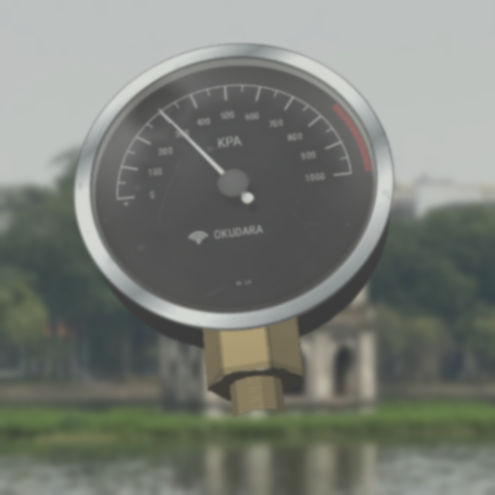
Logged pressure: 300 kPa
